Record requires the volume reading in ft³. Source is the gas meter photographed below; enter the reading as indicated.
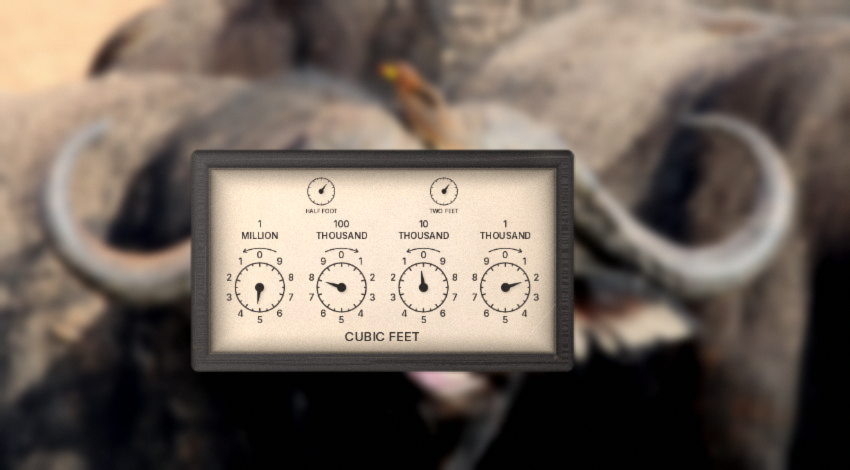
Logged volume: 480200 ft³
